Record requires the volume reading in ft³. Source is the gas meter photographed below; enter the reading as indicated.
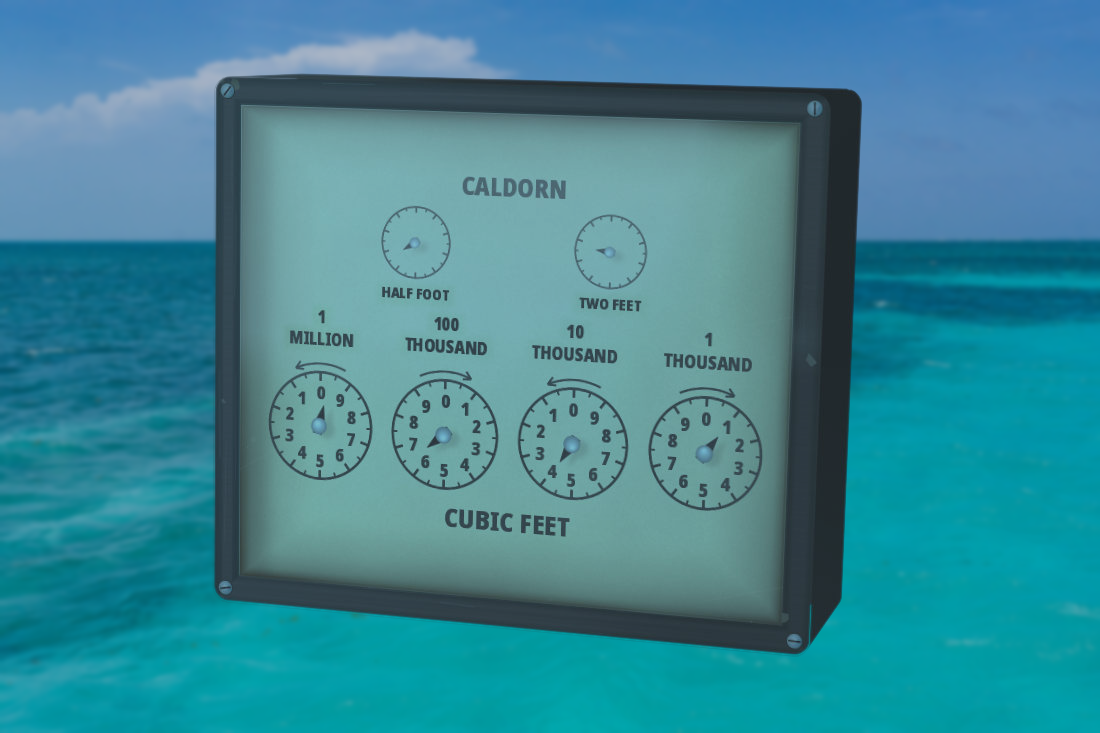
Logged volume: 964100 ft³
